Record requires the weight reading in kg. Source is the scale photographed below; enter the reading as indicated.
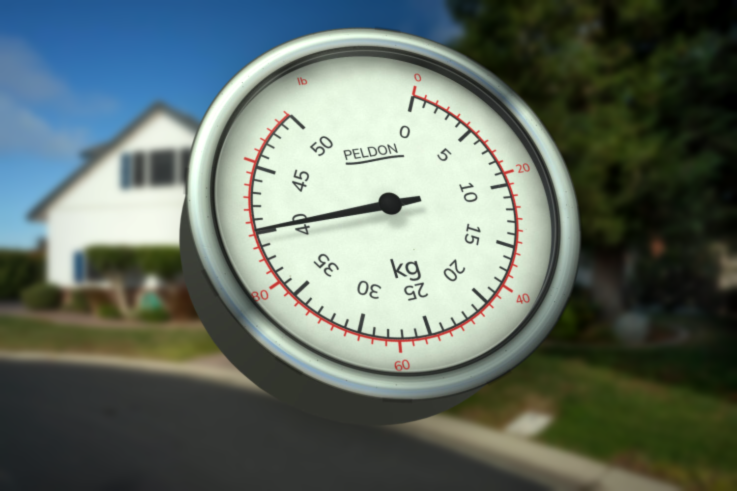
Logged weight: 40 kg
